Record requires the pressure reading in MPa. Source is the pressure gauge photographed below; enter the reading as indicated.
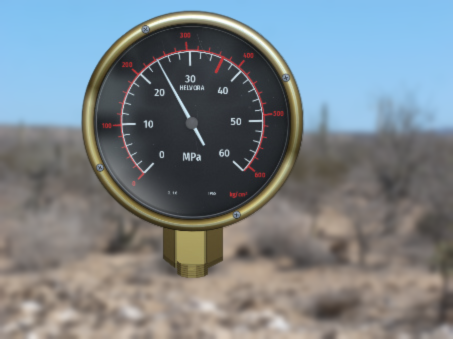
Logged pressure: 24 MPa
